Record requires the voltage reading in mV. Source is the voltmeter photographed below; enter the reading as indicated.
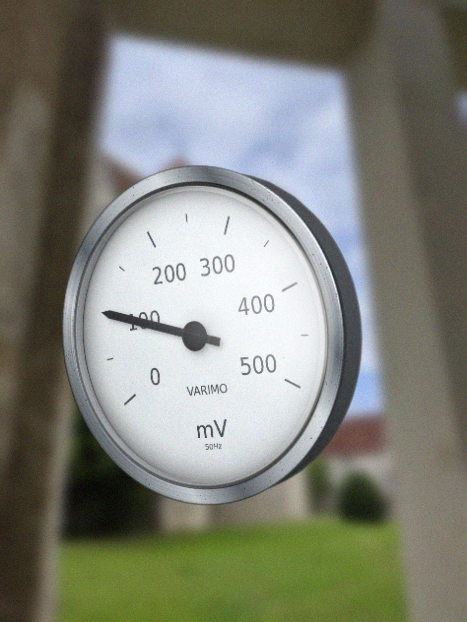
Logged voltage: 100 mV
